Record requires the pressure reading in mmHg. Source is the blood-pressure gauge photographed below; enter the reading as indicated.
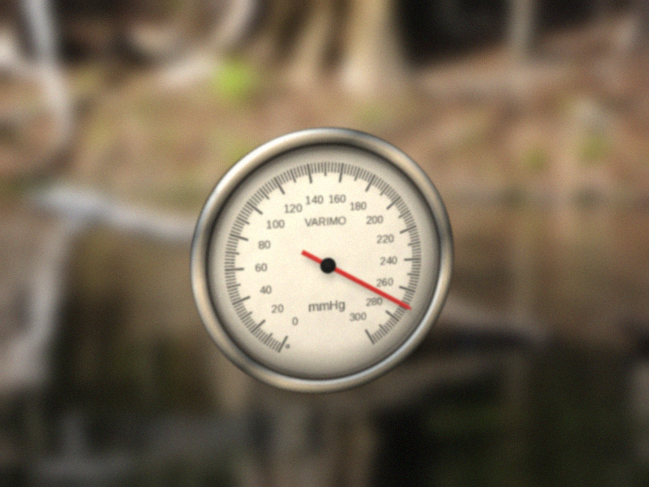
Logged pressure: 270 mmHg
